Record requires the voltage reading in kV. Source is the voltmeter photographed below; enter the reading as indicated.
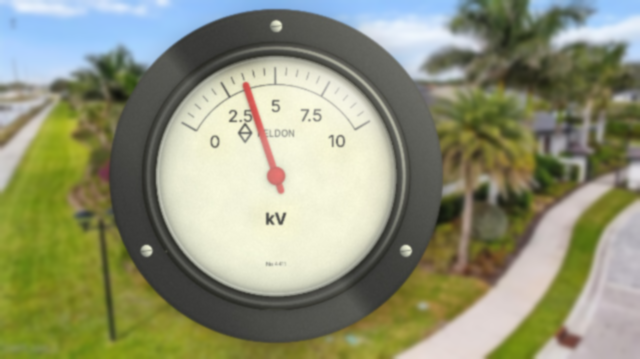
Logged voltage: 3.5 kV
